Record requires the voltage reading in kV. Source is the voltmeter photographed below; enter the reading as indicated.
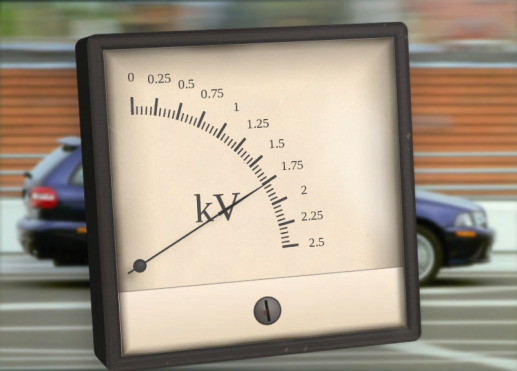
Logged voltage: 1.75 kV
